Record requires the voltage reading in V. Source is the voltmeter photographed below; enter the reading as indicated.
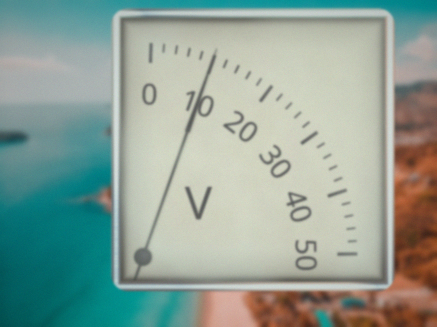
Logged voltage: 10 V
